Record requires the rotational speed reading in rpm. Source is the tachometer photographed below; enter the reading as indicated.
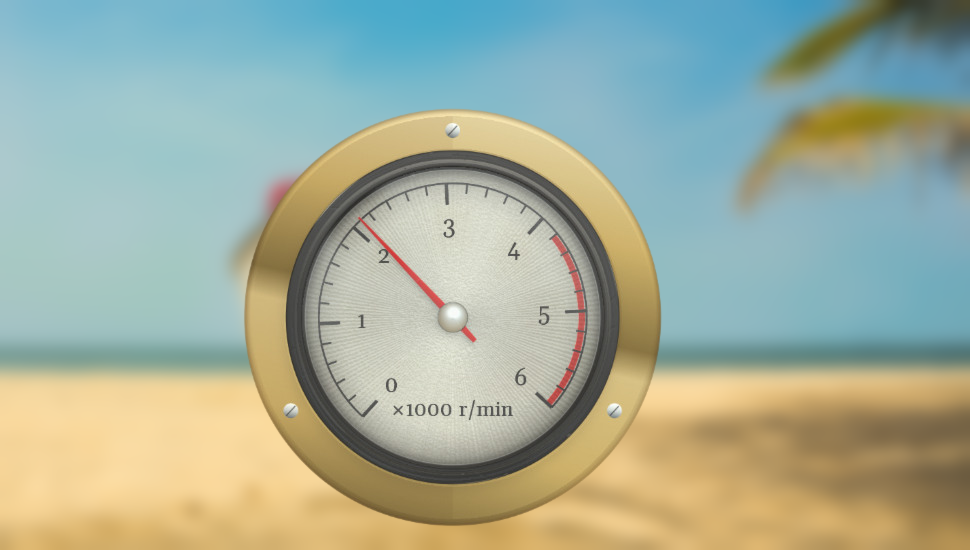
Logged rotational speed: 2100 rpm
